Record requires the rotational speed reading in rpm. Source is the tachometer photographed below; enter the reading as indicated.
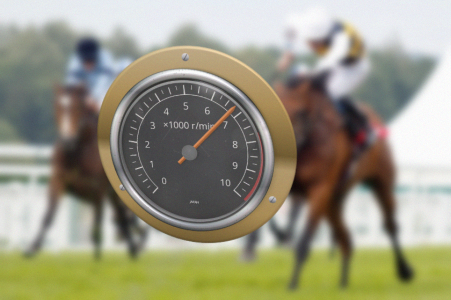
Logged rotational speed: 6750 rpm
